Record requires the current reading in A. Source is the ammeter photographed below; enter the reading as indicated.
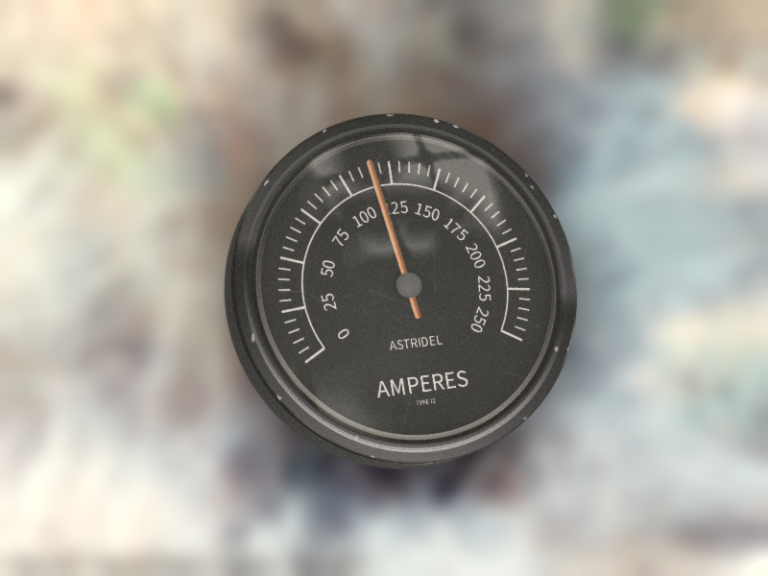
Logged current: 115 A
